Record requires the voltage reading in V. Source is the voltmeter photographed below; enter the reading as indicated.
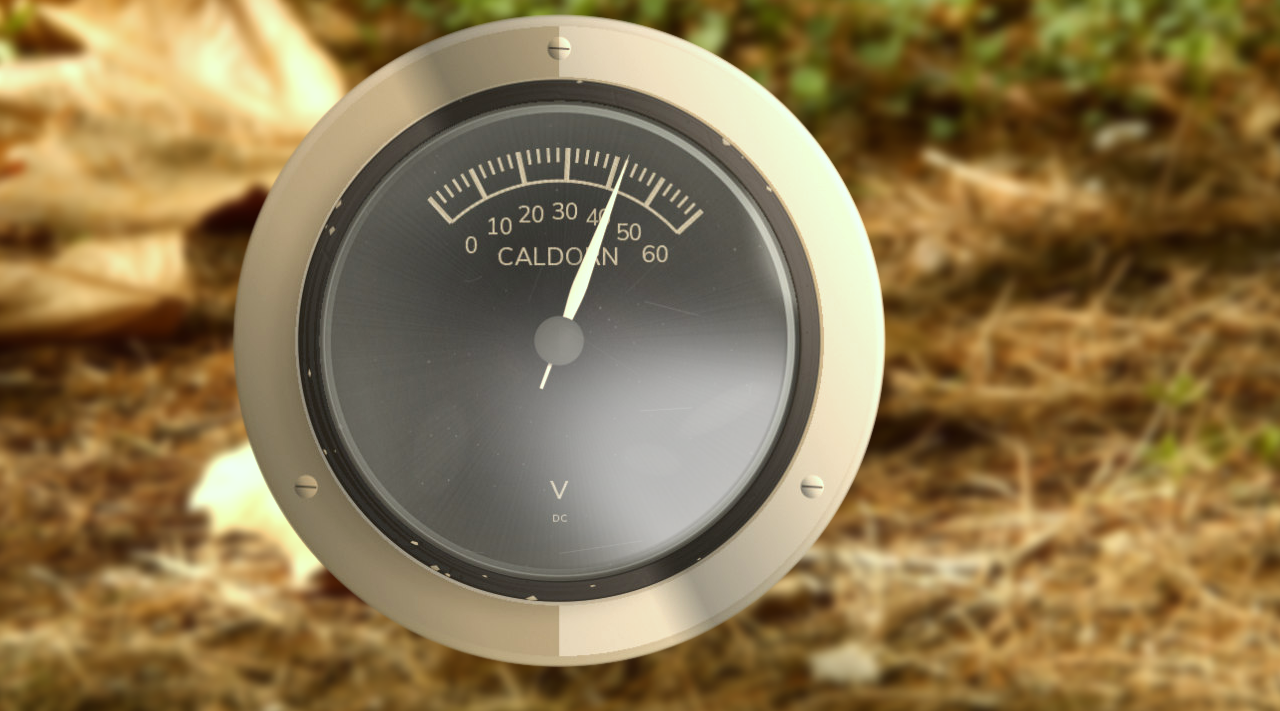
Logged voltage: 42 V
